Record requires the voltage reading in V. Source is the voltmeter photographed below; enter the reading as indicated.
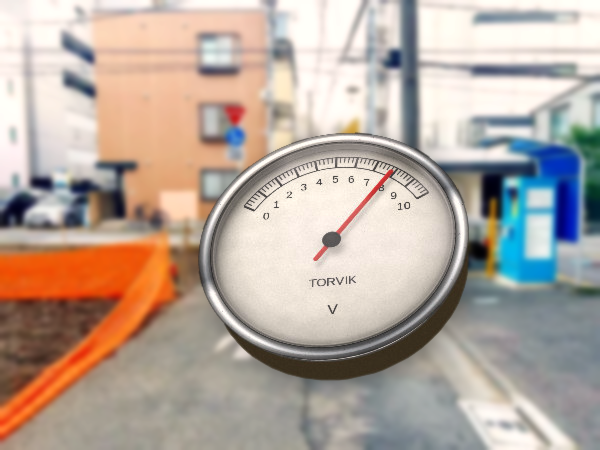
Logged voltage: 8 V
